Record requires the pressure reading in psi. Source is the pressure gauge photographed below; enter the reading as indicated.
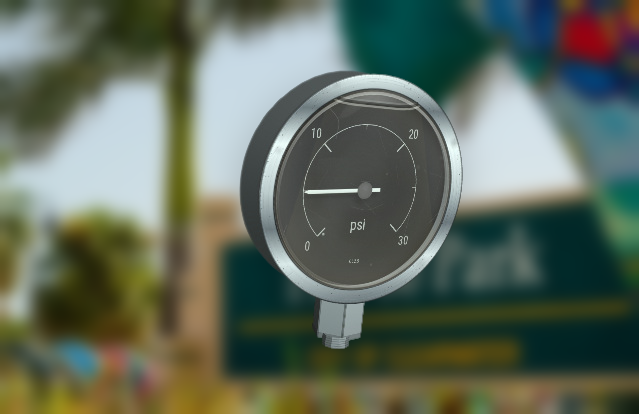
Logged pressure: 5 psi
